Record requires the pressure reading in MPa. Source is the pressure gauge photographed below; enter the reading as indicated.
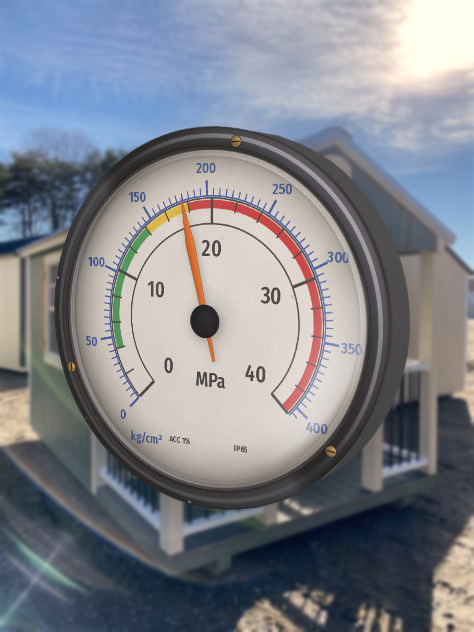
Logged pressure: 18 MPa
